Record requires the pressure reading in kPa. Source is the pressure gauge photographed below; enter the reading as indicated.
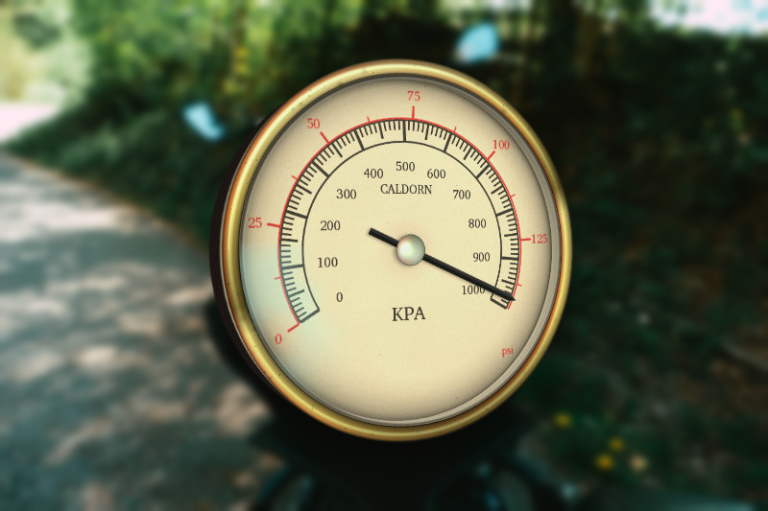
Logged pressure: 980 kPa
